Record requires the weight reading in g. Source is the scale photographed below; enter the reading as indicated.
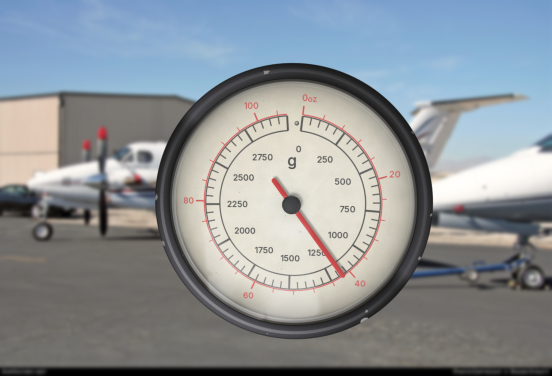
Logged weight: 1175 g
